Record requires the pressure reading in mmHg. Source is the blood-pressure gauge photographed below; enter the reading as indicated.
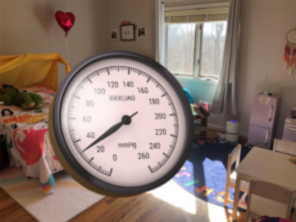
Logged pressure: 30 mmHg
